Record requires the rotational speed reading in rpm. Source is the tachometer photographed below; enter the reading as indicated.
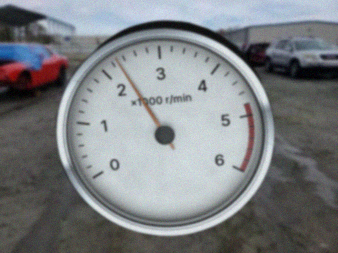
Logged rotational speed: 2300 rpm
